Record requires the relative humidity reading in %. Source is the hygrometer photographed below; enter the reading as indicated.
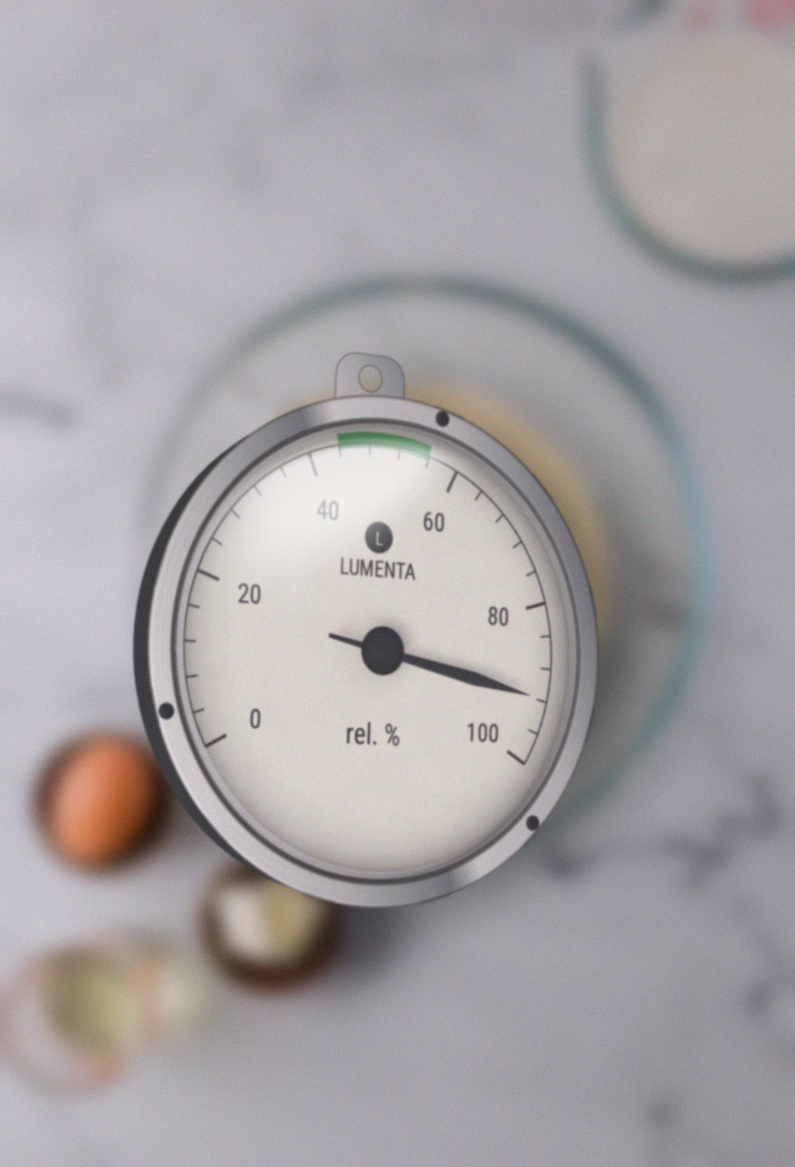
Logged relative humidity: 92 %
